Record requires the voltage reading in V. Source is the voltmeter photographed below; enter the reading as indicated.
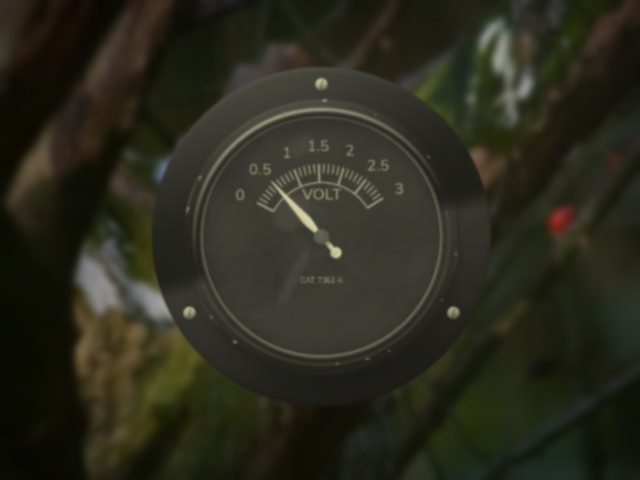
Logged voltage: 0.5 V
